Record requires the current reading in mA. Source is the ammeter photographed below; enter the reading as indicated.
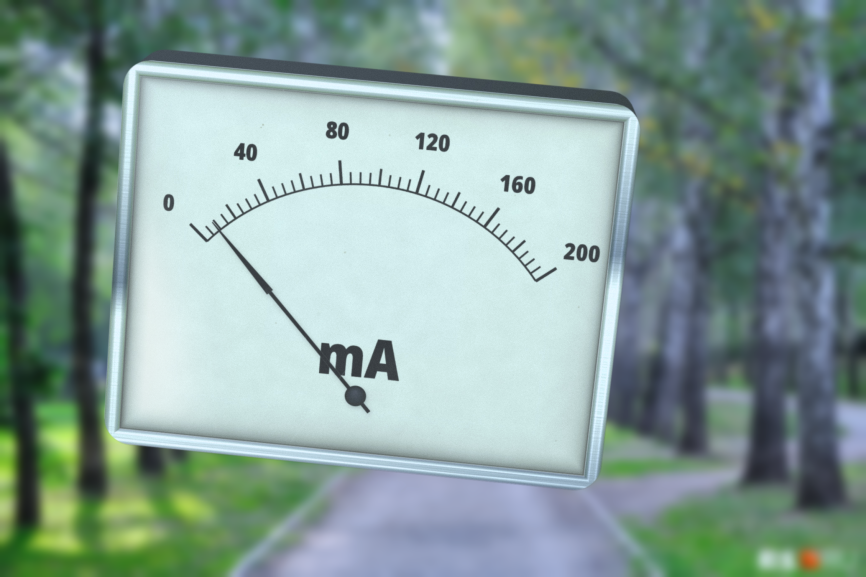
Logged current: 10 mA
